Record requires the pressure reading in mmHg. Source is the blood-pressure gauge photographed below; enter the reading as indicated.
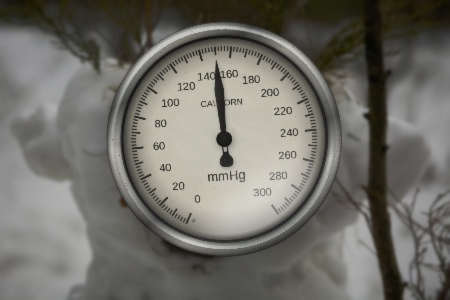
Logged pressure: 150 mmHg
